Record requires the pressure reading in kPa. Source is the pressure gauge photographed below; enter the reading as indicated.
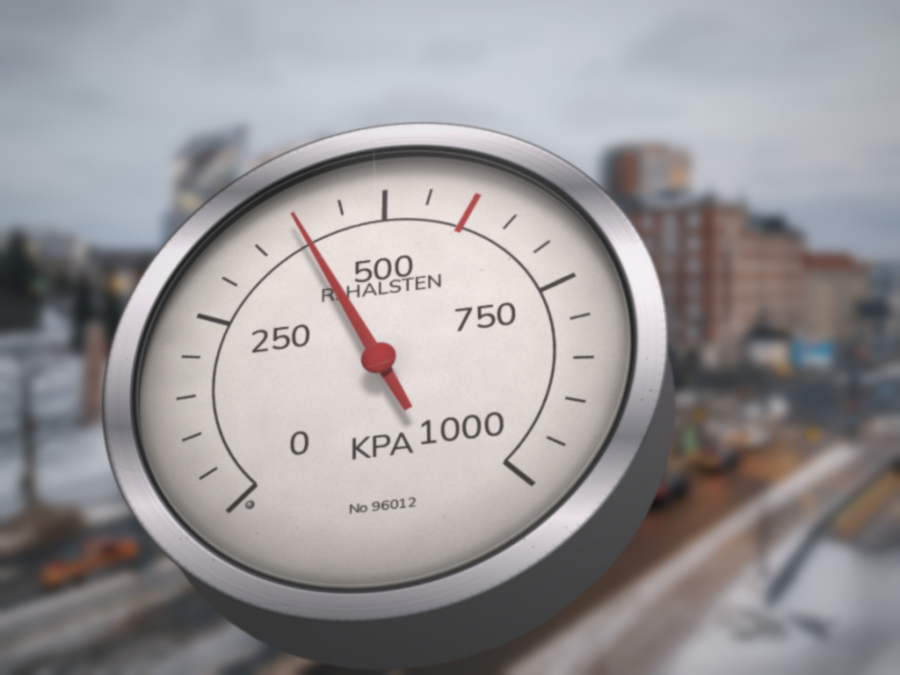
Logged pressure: 400 kPa
